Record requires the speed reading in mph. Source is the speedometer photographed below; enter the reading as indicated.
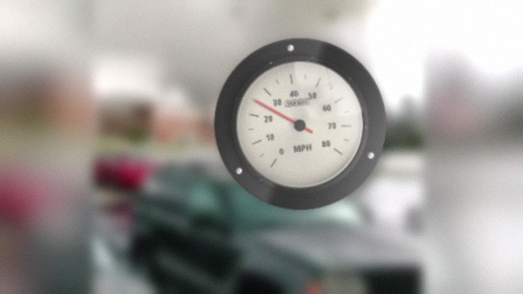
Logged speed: 25 mph
